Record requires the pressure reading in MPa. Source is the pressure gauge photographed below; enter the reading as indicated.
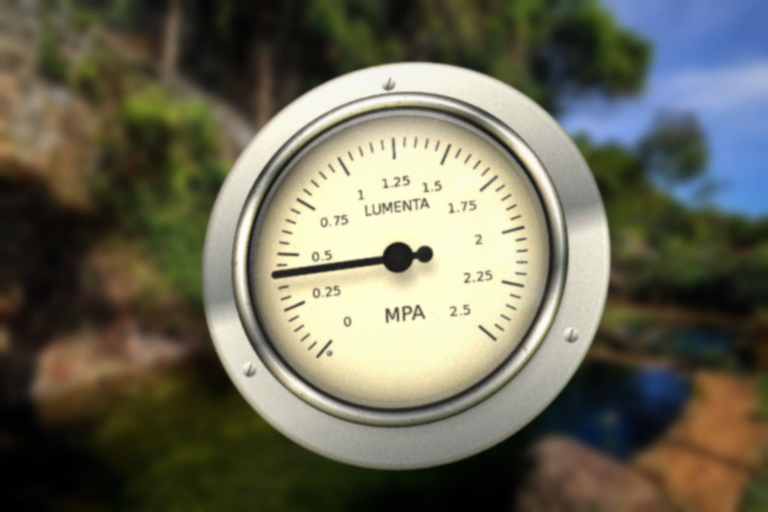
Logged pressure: 0.4 MPa
